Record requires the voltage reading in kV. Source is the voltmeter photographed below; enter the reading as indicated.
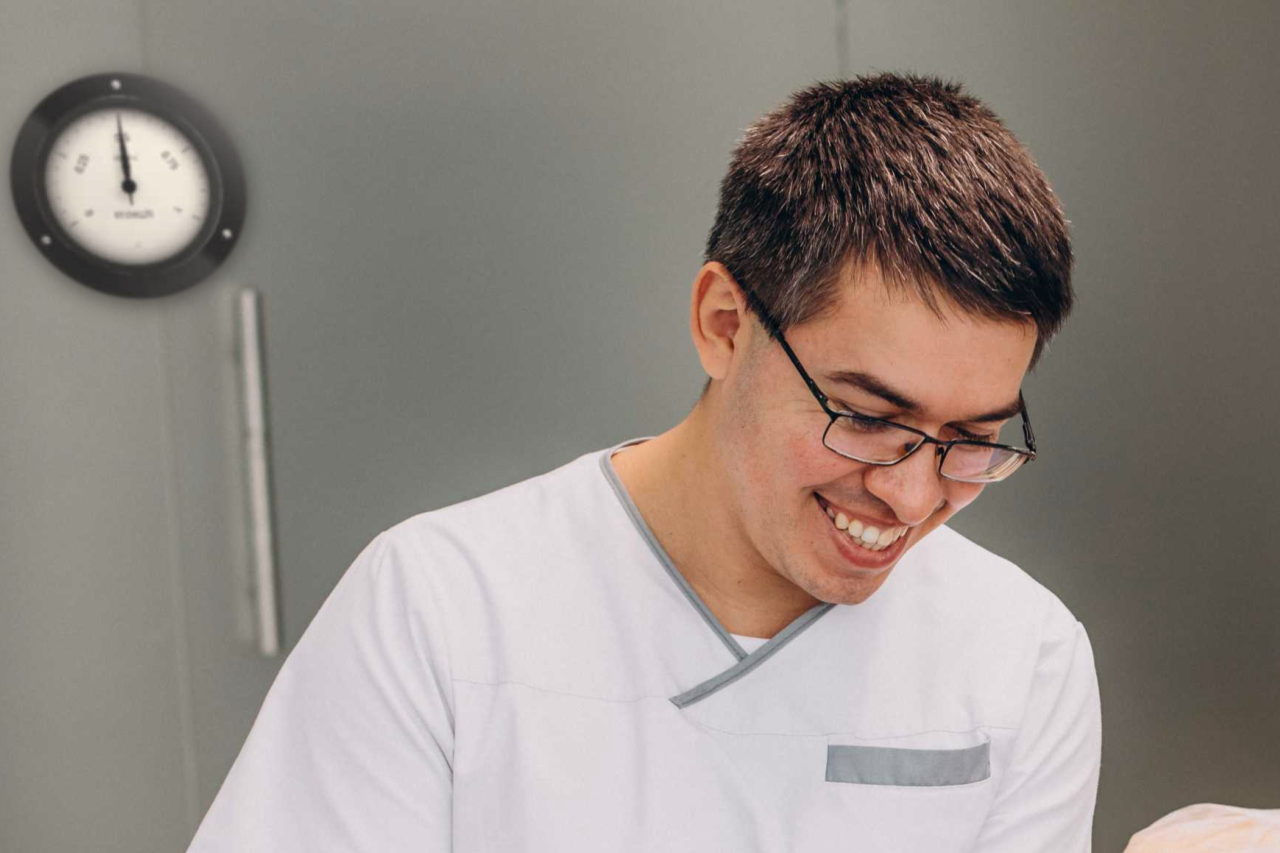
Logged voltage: 0.5 kV
